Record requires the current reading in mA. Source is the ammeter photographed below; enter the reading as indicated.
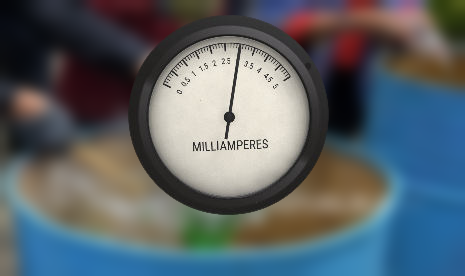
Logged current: 3 mA
